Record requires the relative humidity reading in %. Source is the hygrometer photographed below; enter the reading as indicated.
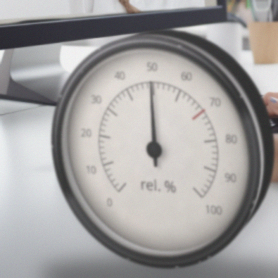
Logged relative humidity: 50 %
